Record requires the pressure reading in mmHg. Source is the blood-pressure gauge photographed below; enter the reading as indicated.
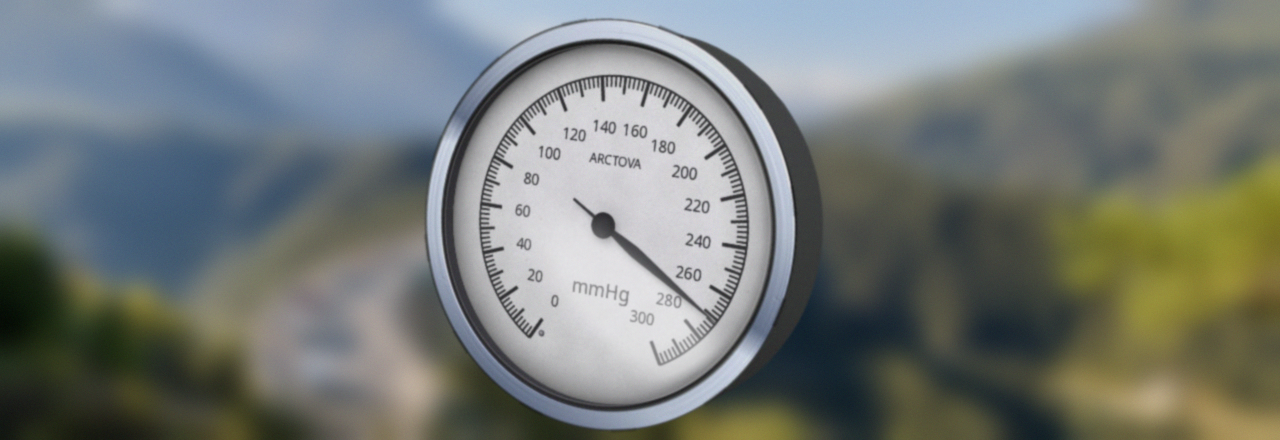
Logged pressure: 270 mmHg
